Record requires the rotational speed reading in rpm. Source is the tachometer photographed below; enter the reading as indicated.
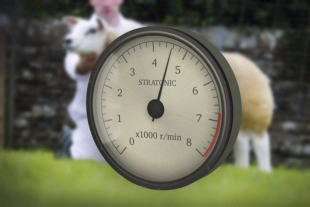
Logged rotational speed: 4600 rpm
